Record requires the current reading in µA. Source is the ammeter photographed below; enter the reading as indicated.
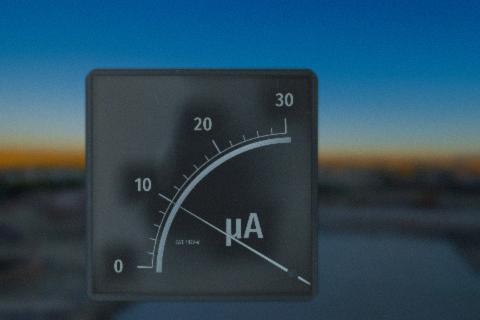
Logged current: 10 µA
